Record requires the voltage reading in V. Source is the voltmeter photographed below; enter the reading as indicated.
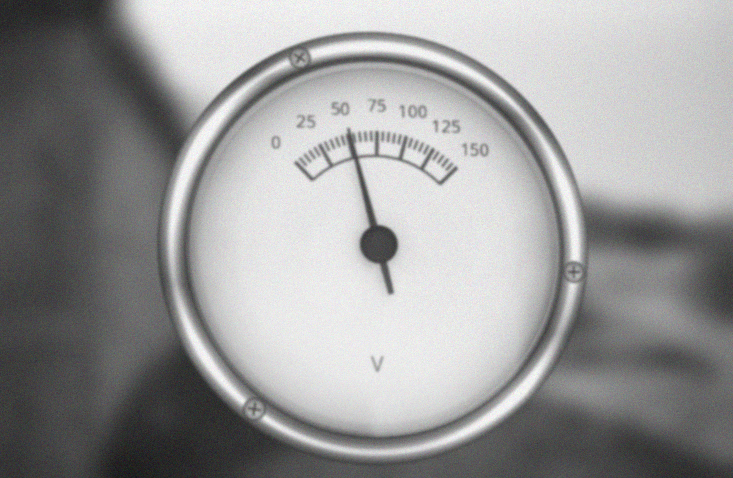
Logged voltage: 50 V
